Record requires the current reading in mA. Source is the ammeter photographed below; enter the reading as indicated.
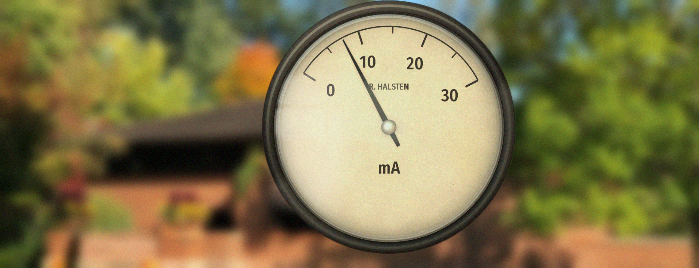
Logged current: 7.5 mA
